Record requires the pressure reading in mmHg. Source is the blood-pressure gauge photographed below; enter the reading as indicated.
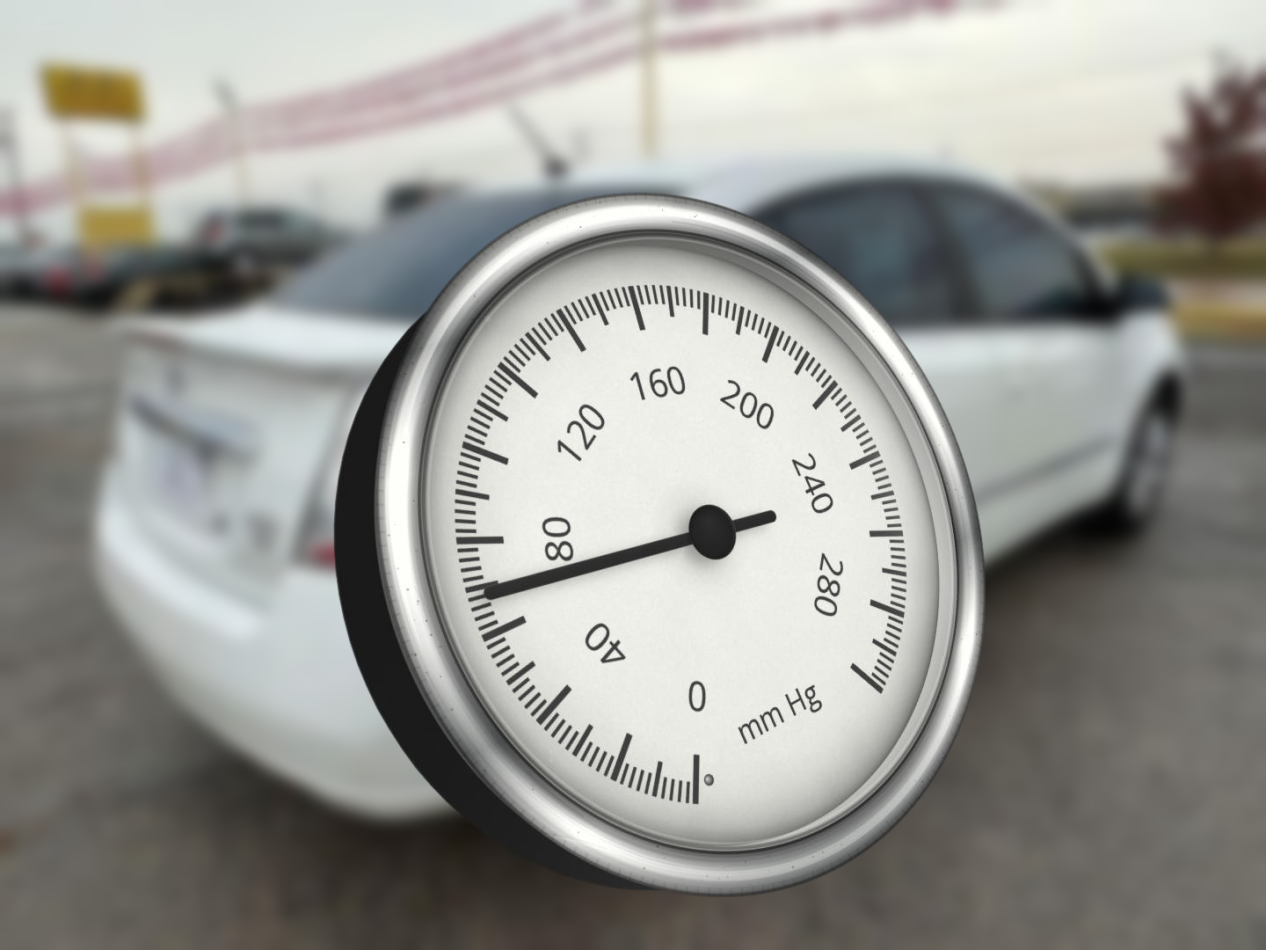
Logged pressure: 68 mmHg
